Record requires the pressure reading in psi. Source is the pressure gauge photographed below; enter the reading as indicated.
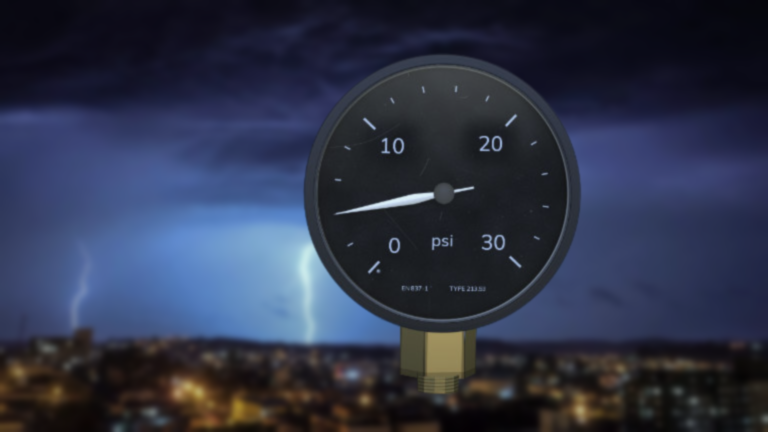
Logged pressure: 4 psi
